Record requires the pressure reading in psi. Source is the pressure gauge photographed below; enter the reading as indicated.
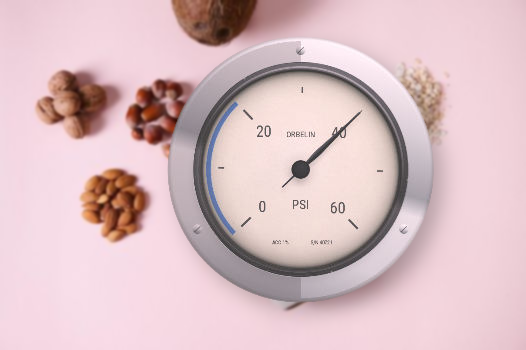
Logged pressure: 40 psi
